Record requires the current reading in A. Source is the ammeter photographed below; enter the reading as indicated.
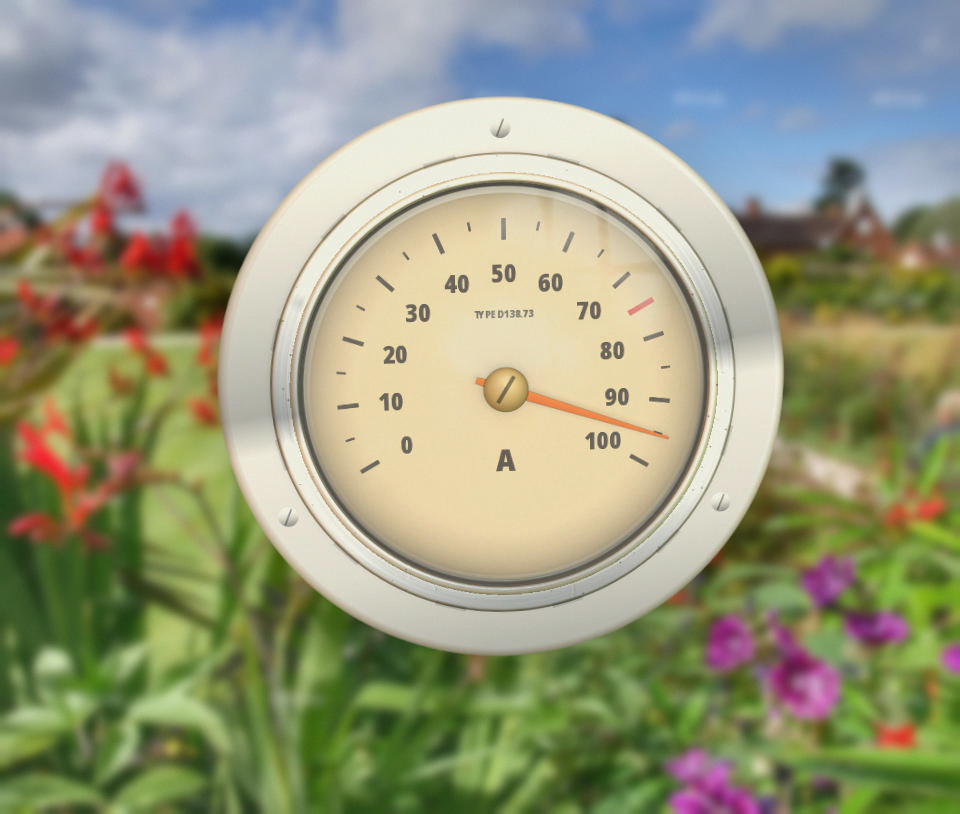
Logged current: 95 A
